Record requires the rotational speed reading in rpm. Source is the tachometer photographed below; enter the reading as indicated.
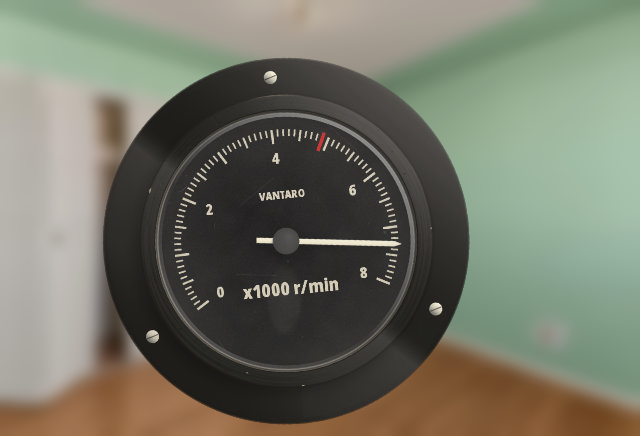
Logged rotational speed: 7300 rpm
